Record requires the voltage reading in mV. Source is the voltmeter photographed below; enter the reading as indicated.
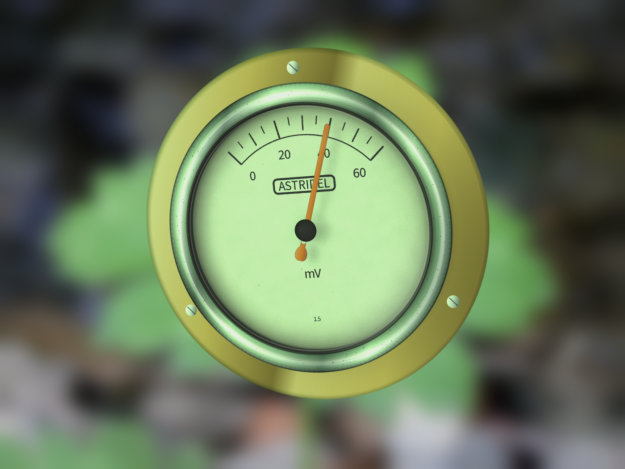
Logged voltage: 40 mV
